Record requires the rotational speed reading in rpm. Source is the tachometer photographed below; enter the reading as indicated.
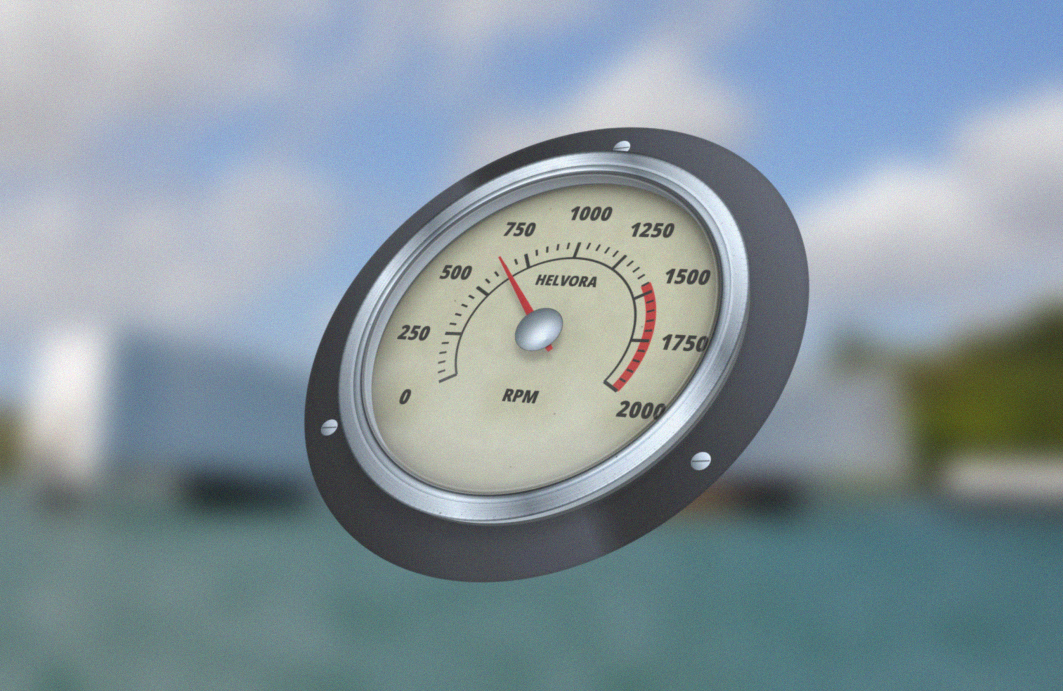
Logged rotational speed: 650 rpm
